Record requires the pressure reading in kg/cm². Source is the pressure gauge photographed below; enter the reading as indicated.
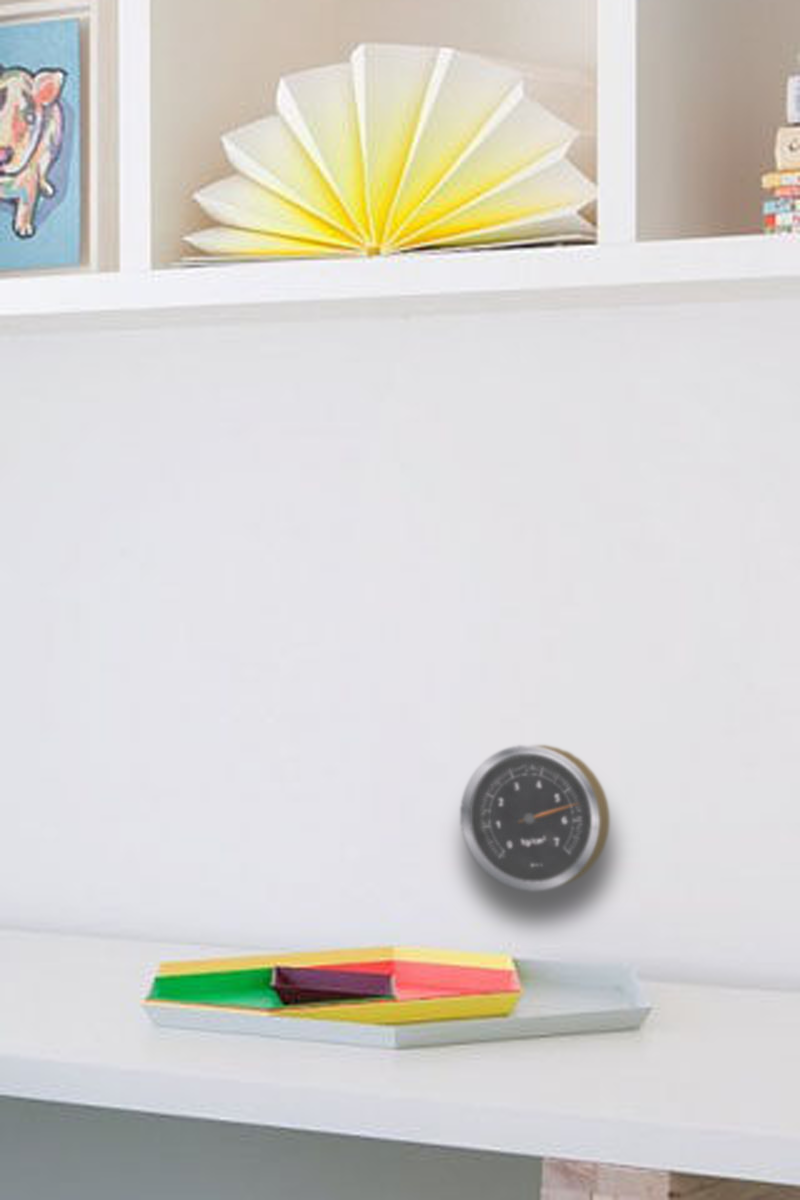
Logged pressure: 5.5 kg/cm²
